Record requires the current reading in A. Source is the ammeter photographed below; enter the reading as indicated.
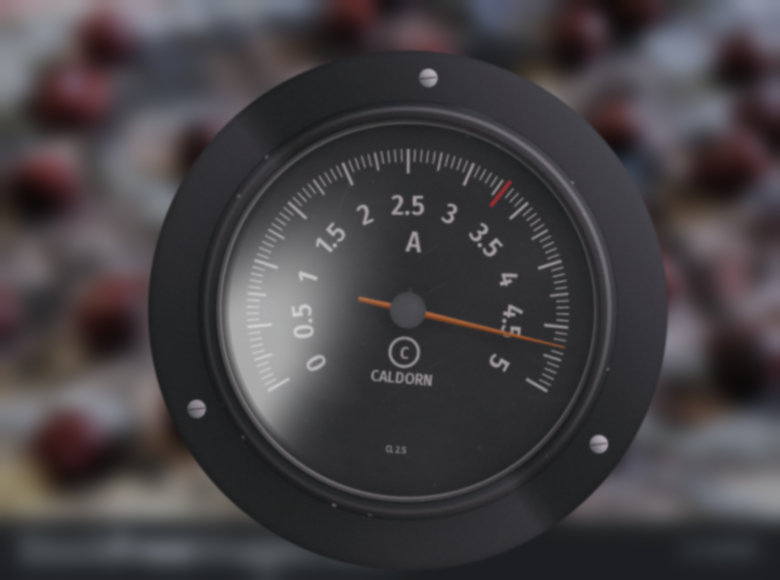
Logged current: 4.65 A
